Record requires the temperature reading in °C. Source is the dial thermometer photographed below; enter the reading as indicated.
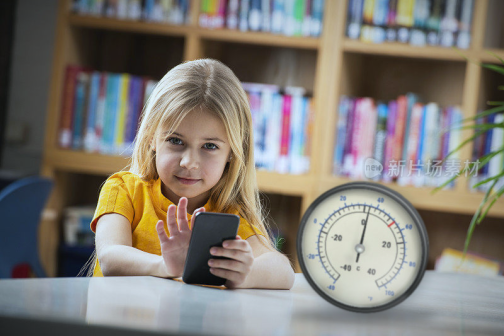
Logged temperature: 2 °C
